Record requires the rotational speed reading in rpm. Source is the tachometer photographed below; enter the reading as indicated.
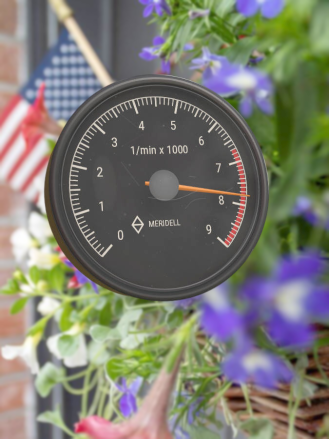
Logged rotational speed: 7800 rpm
